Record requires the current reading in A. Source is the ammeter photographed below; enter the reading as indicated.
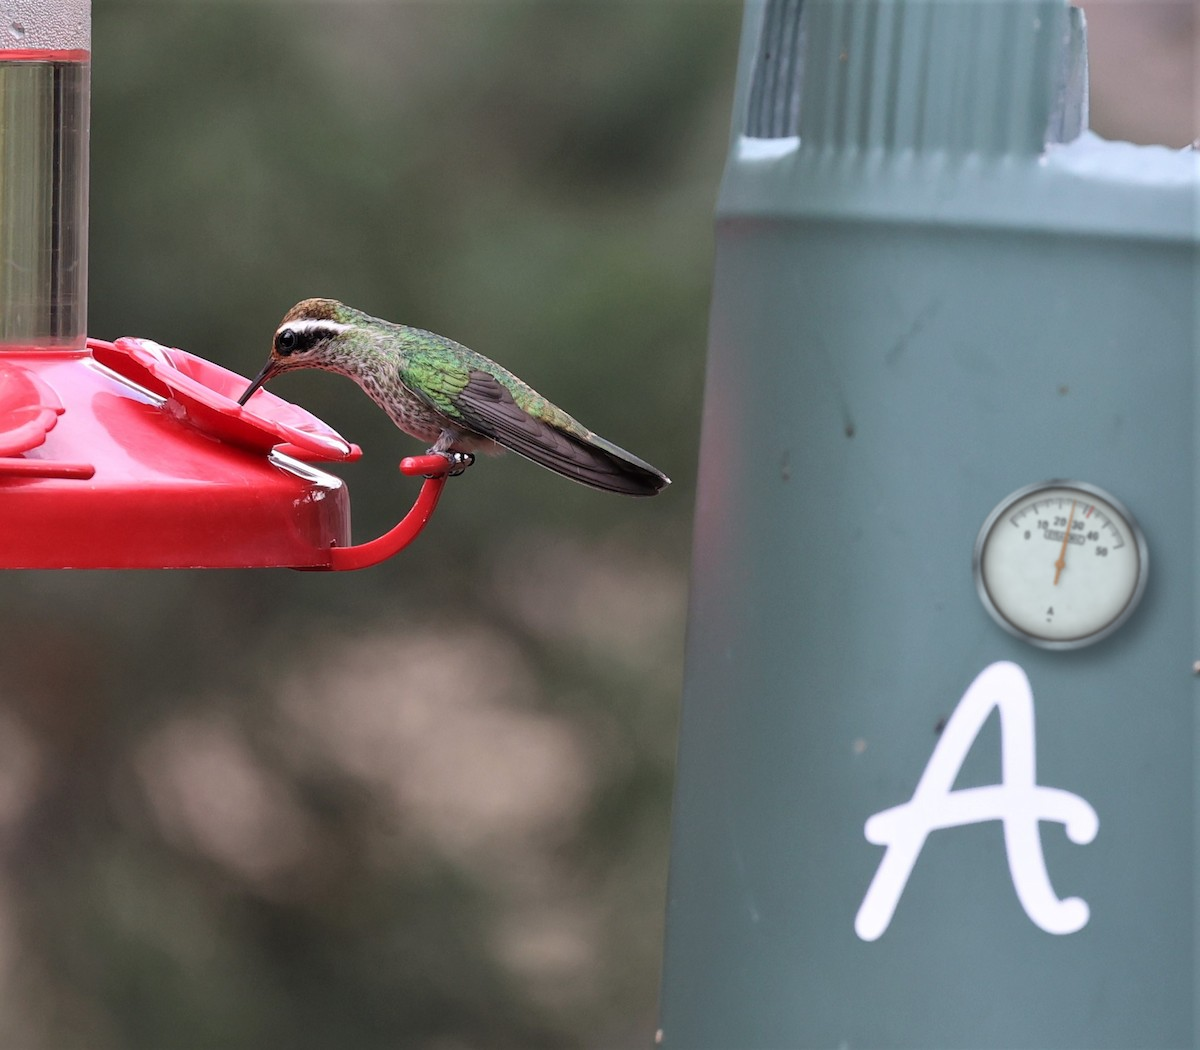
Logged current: 25 A
